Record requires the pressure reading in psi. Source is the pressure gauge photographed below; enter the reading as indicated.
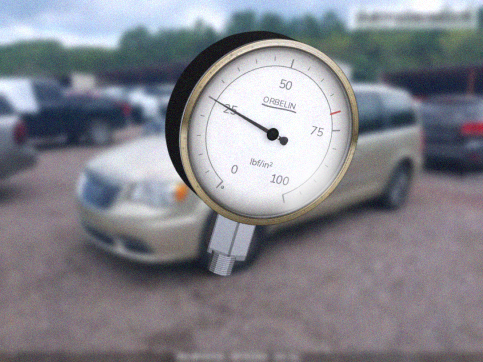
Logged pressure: 25 psi
